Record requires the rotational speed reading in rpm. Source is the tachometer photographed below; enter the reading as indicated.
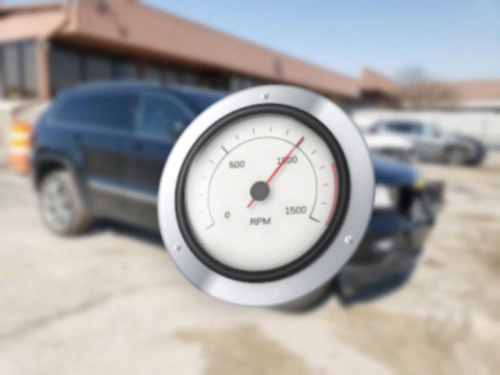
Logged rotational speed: 1000 rpm
